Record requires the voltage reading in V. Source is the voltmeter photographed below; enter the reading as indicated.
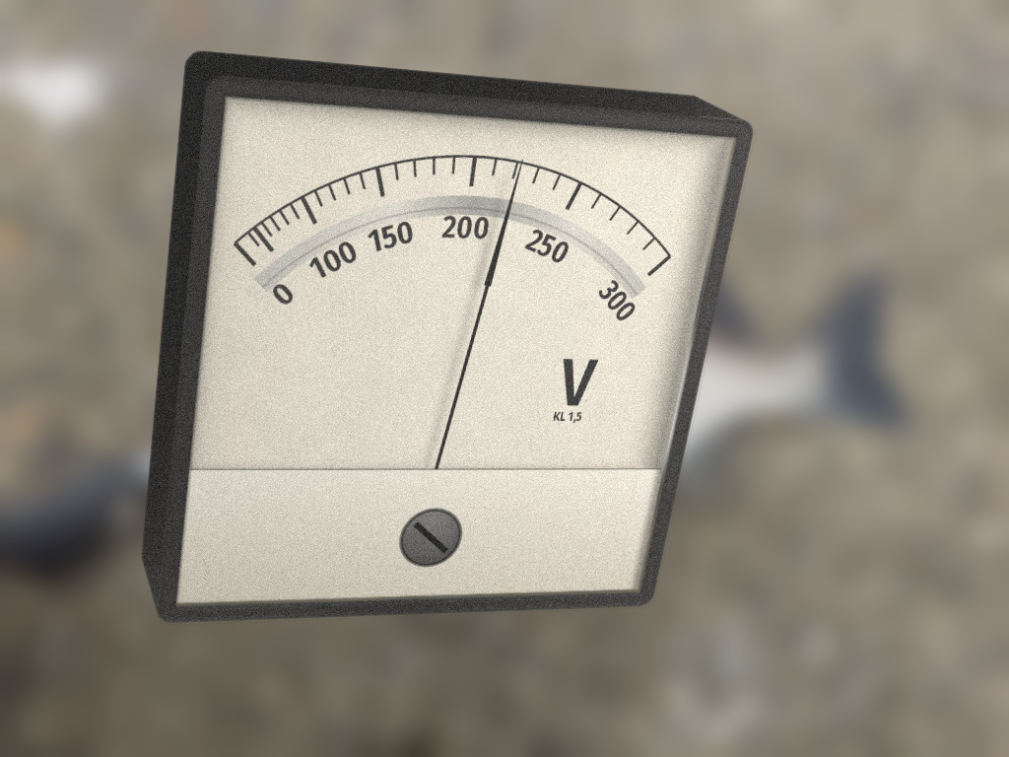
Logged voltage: 220 V
